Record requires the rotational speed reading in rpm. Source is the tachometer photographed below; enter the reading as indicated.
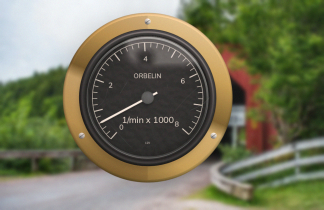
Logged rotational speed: 600 rpm
